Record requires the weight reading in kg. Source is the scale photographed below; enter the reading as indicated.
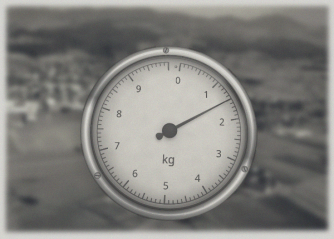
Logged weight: 1.5 kg
